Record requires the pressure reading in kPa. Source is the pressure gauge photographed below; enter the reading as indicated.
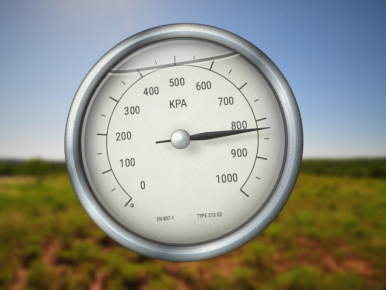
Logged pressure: 825 kPa
